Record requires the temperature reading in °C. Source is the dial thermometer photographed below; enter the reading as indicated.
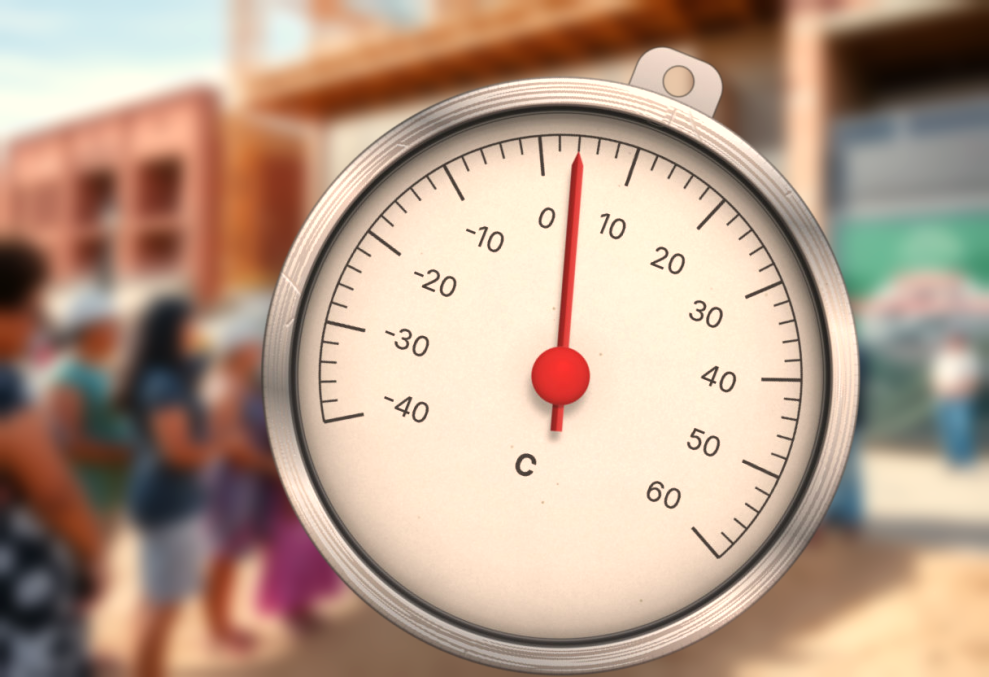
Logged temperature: 4 °C
